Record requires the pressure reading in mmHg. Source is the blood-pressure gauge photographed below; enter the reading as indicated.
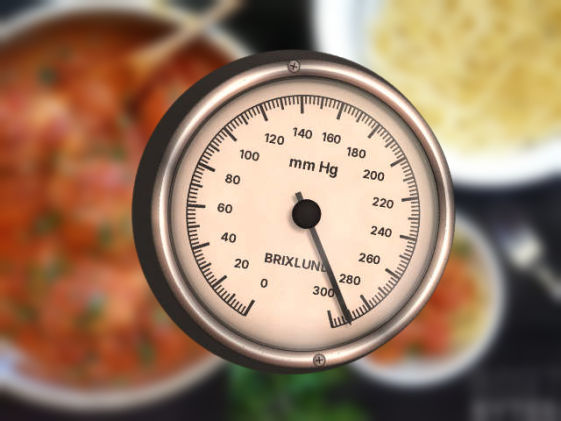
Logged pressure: 292 mmHg
